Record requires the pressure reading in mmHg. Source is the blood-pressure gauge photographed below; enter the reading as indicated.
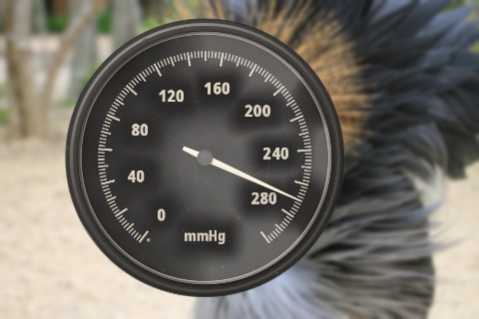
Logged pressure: 270 mmHg
